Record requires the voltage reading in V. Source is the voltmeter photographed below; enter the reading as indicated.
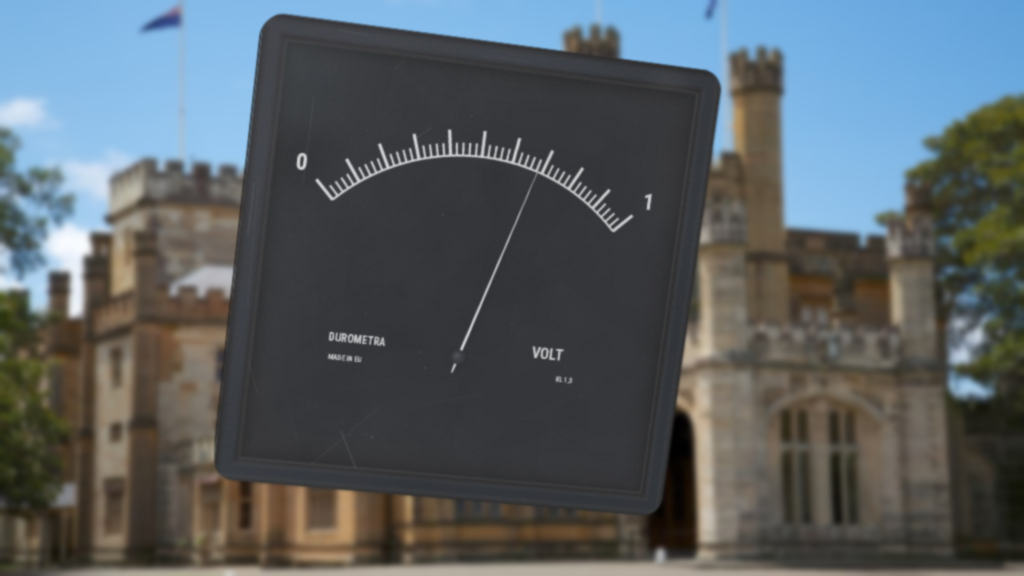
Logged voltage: 0.68 V
